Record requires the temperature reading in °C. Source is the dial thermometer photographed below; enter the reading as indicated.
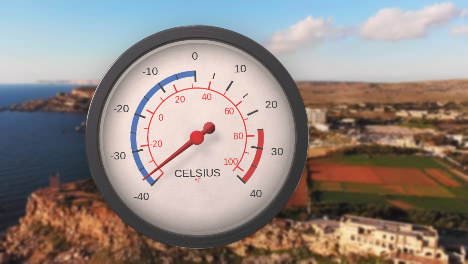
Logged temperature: -37.5 °C
